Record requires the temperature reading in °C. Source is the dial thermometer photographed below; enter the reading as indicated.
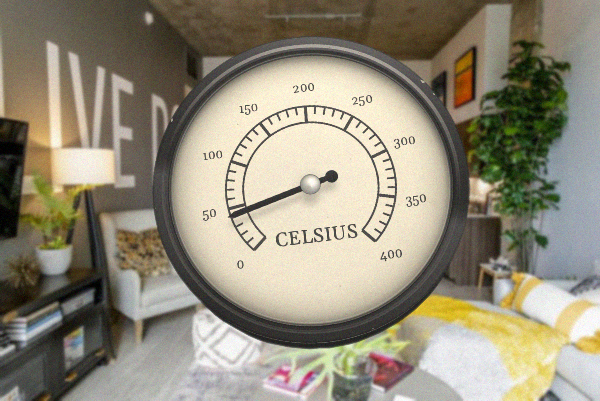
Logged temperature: 40 °C
